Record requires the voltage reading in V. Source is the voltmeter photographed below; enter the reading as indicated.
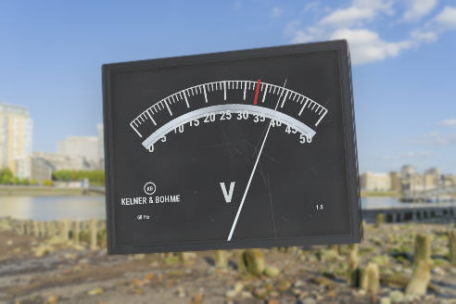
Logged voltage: 39 V
